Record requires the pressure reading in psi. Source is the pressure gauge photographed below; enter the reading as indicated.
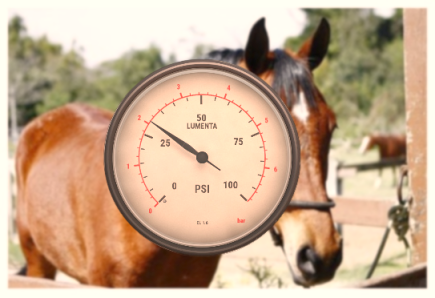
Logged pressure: 30 psi
